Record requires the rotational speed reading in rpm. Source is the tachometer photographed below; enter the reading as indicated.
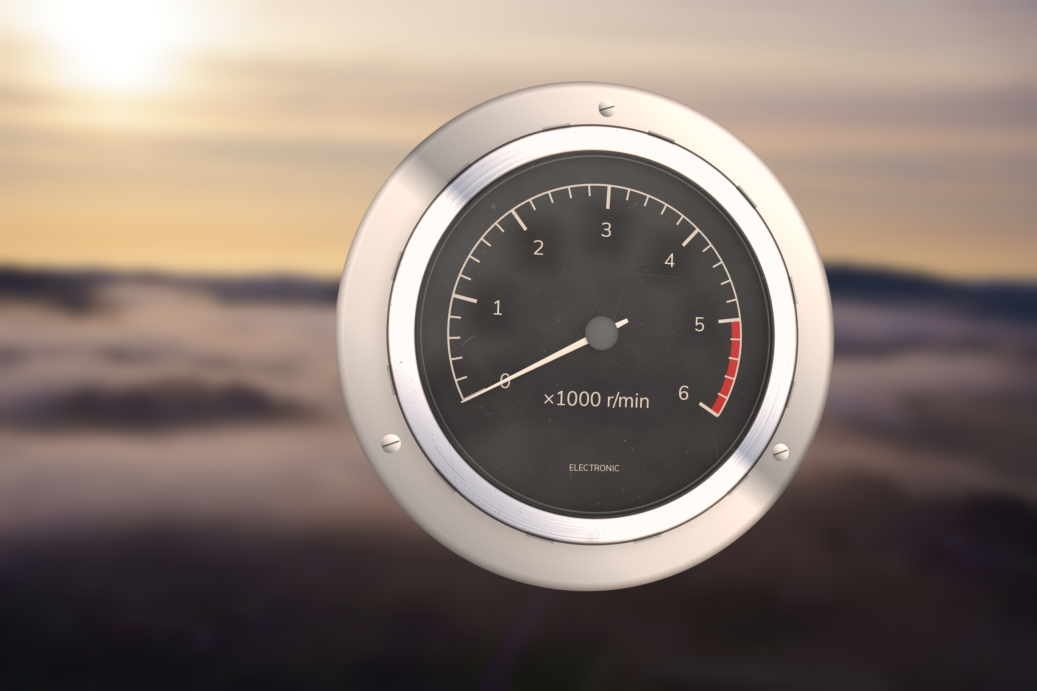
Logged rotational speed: 0 rpm
